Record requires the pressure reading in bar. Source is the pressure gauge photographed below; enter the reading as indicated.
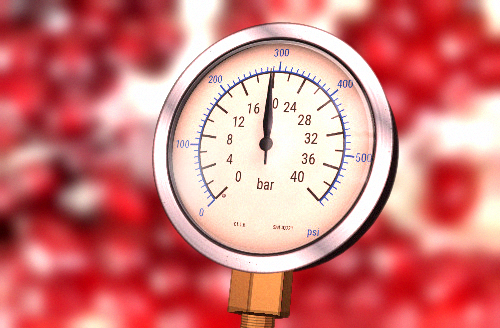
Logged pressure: 20 bar
